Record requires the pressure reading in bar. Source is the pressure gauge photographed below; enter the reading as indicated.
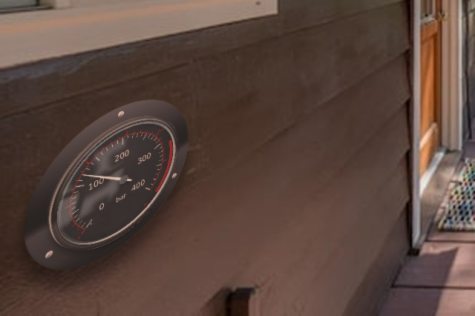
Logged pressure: 120 bar
